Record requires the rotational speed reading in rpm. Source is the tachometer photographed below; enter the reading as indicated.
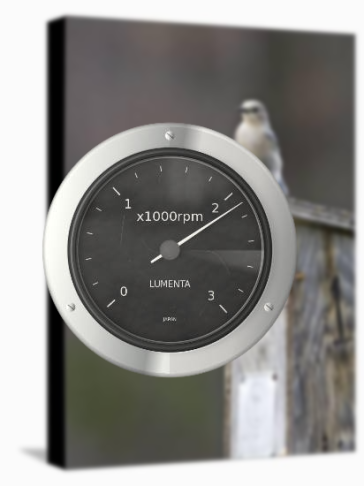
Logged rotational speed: 2100 rpm
